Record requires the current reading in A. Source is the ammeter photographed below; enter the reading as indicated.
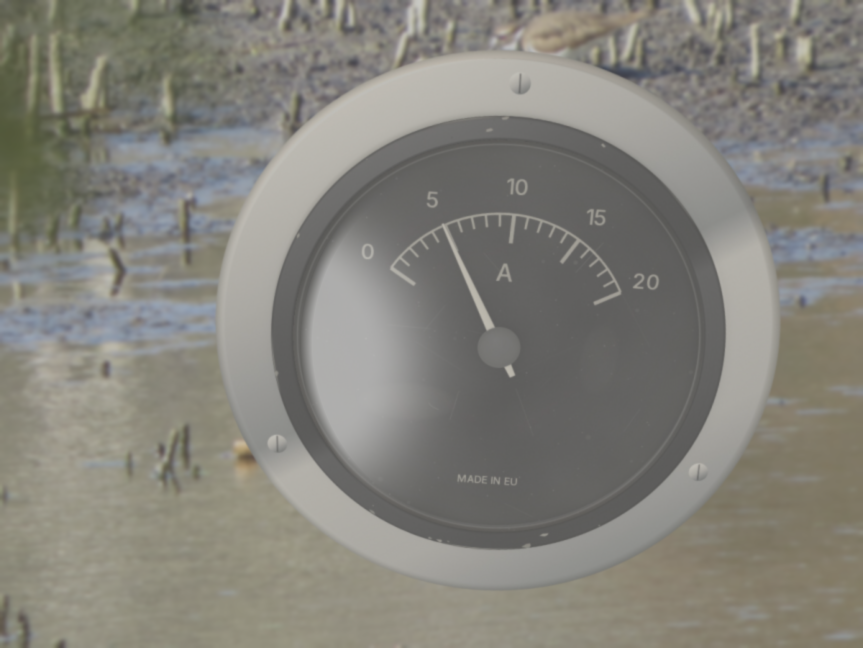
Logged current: 5 A
